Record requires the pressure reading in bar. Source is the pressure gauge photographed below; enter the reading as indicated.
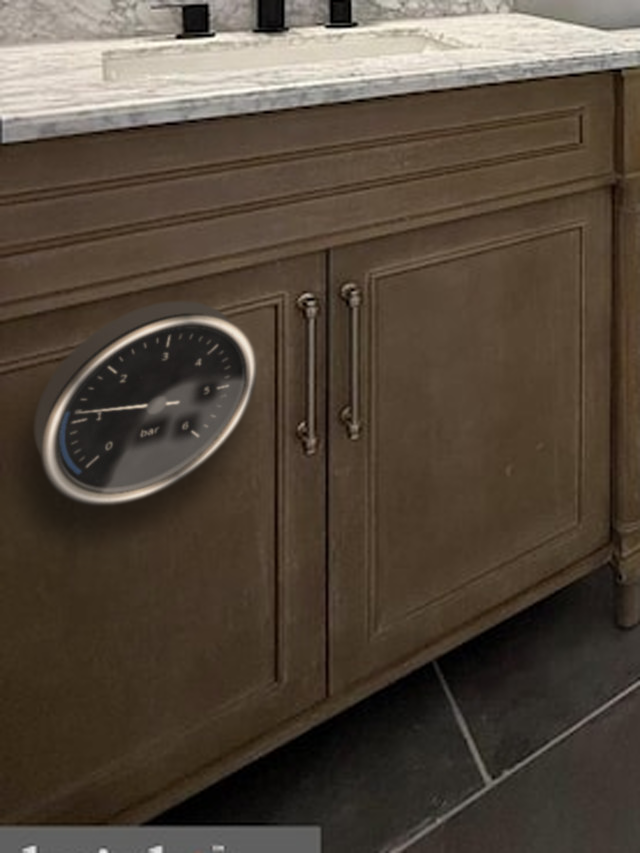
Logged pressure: 1.2 bar
